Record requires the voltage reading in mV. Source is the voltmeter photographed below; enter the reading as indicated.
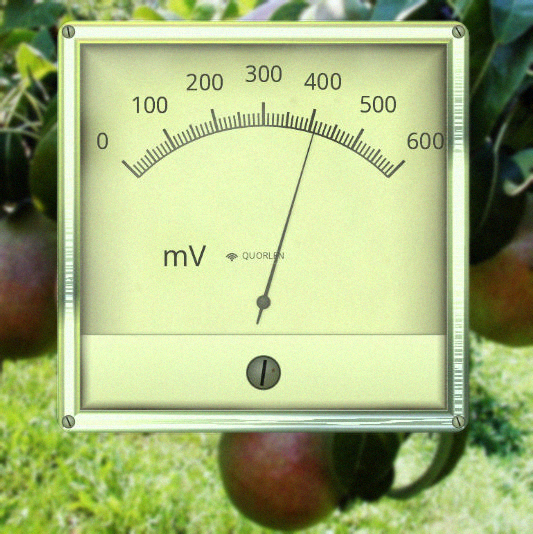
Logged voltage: 410 mV
